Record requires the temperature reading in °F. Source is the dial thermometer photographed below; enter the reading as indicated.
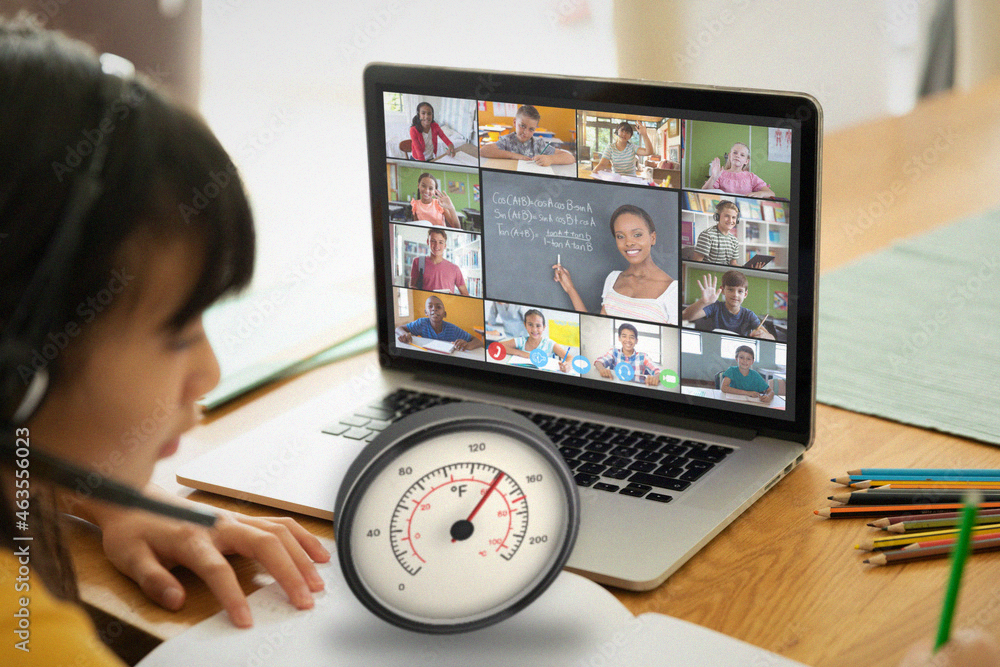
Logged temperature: 140 °F
